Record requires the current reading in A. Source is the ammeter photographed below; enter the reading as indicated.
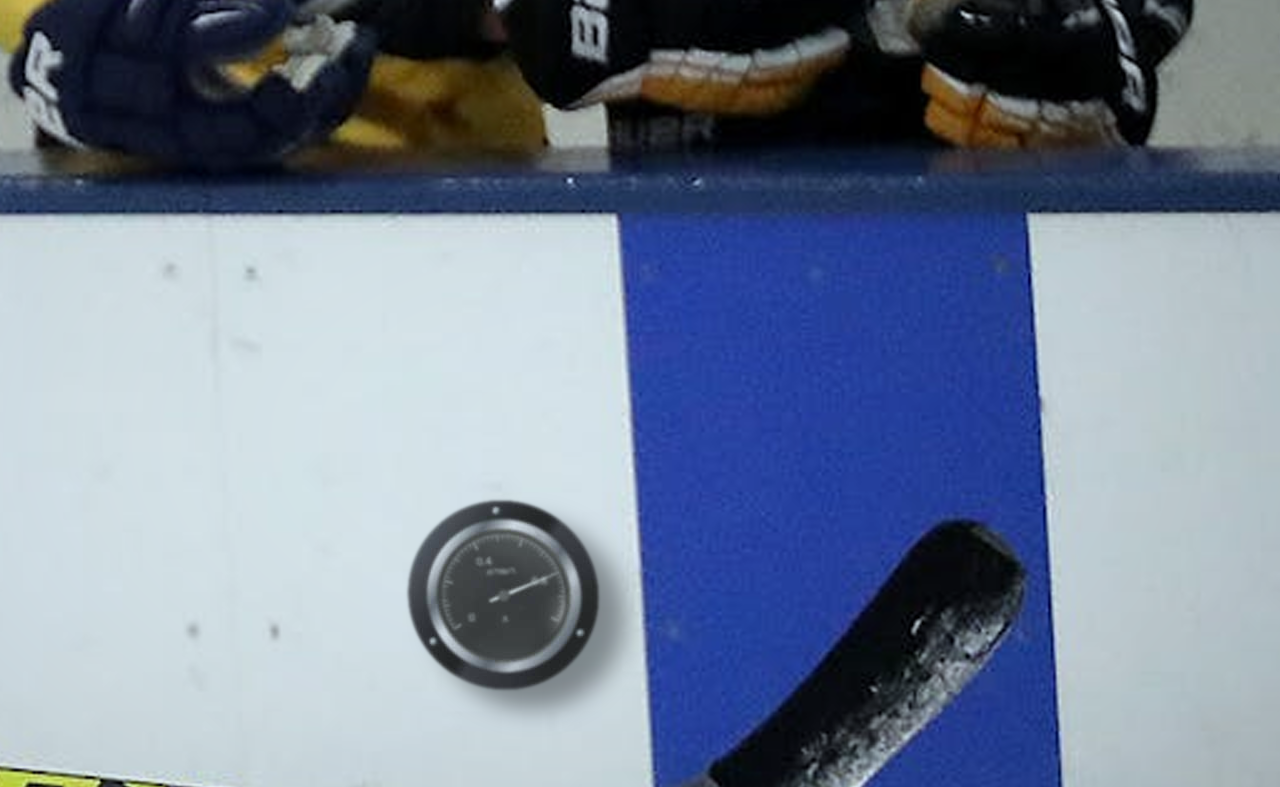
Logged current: 0.8 A
